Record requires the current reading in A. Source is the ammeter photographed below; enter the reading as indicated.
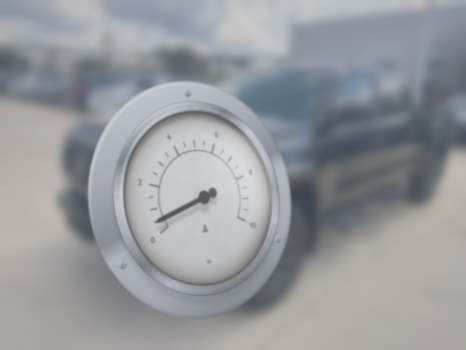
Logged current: 0.5 A
